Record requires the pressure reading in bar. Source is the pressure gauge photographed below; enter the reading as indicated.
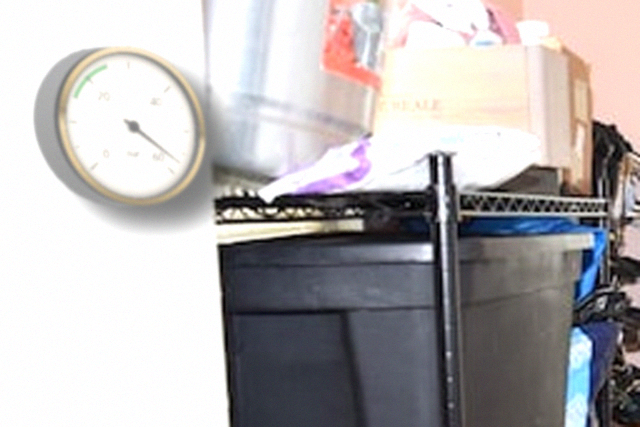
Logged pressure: 57.5 bar
